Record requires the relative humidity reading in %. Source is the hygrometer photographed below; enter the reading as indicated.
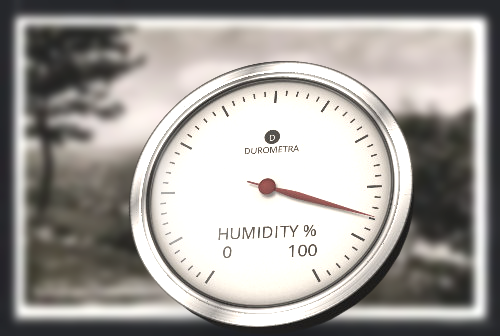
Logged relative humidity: 86 %
